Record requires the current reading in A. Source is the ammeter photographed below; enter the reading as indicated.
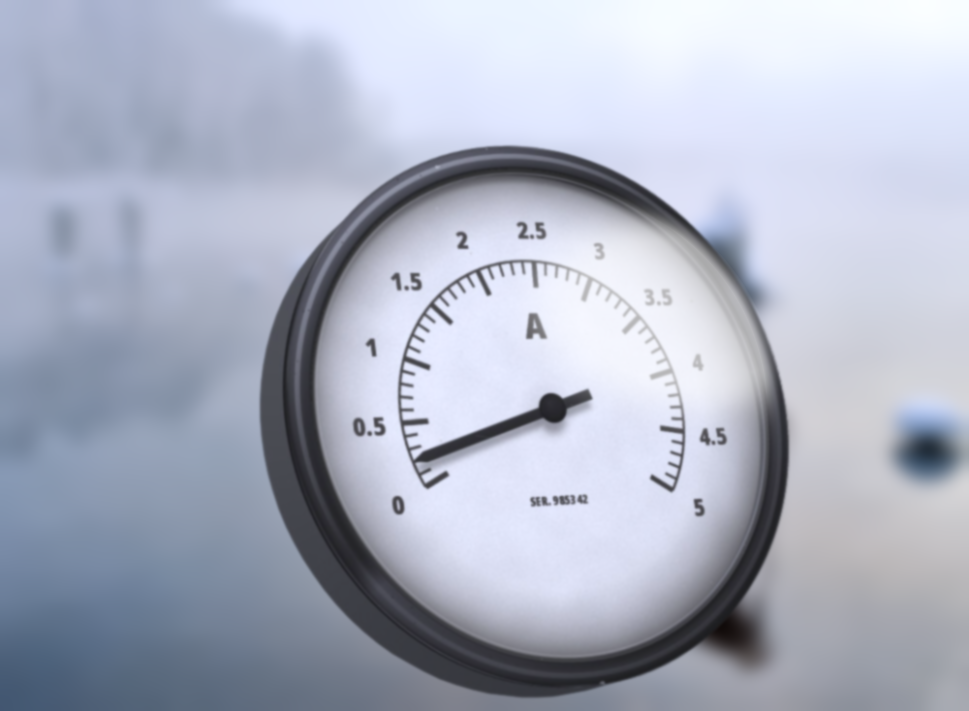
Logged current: 0.2 A
